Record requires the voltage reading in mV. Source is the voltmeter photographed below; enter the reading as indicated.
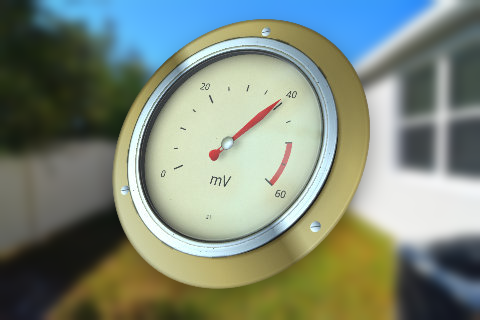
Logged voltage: 40 mV
